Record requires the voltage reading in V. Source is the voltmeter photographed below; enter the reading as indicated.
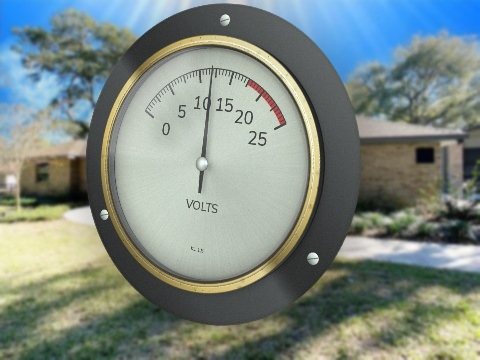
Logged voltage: 12.5 V
